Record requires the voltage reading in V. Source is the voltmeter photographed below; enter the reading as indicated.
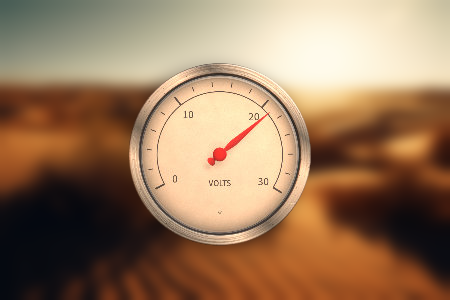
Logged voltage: 21 V
